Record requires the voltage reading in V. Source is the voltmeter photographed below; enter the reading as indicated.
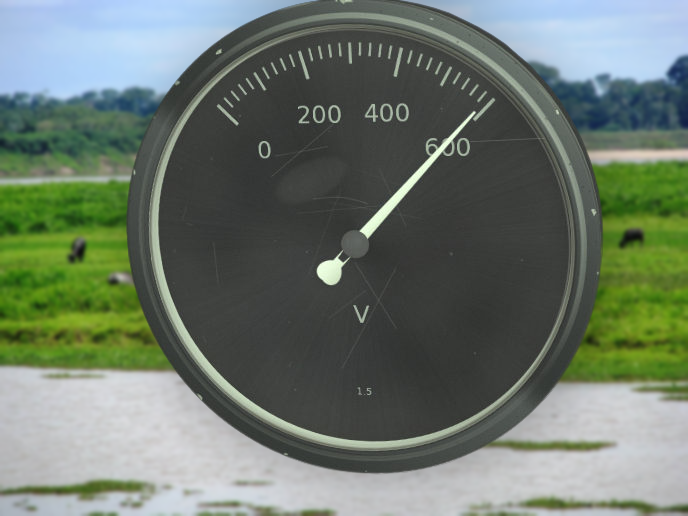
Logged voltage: 590 V
